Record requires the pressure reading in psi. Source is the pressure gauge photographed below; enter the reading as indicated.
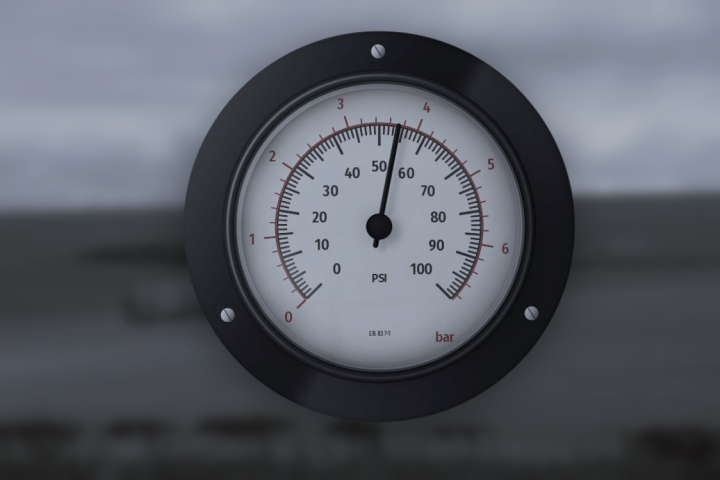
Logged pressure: 54 psi
